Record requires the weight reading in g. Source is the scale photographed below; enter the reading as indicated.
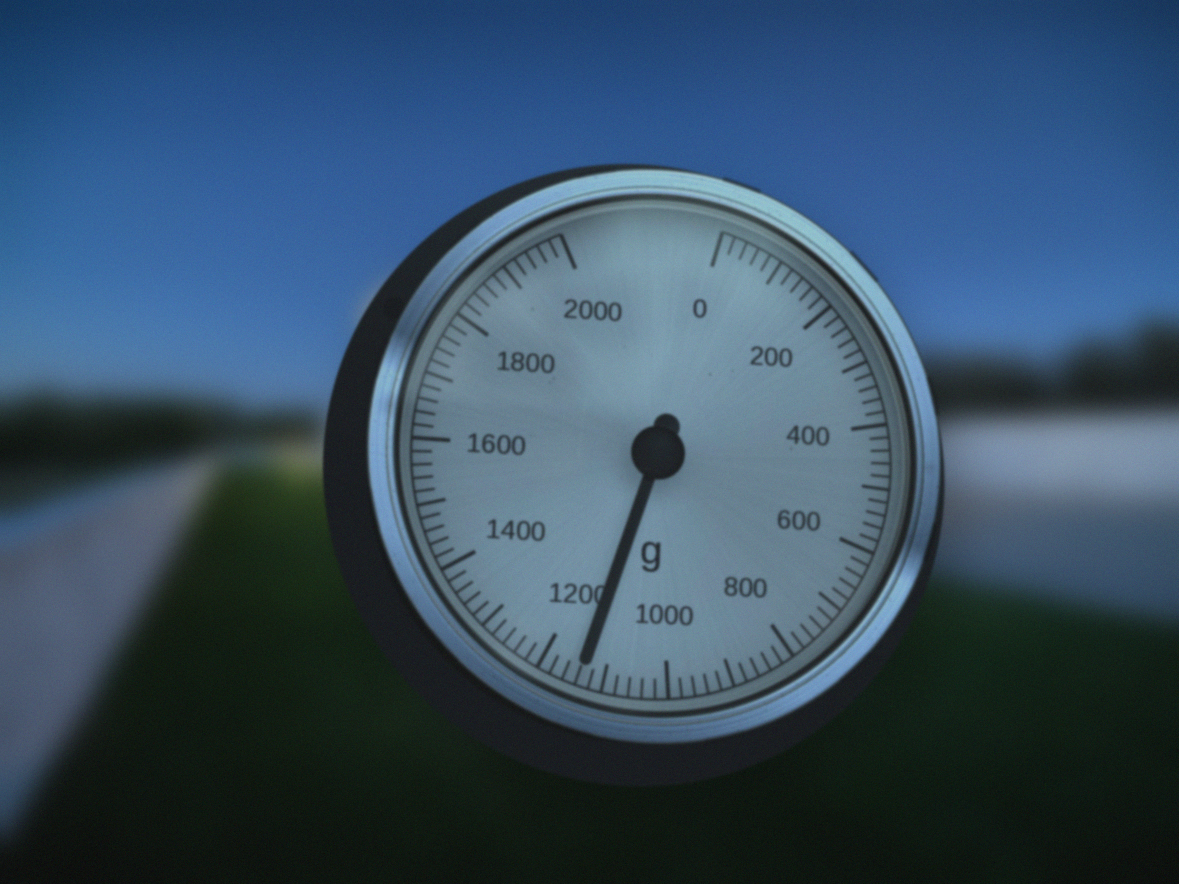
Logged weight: 1140 g
